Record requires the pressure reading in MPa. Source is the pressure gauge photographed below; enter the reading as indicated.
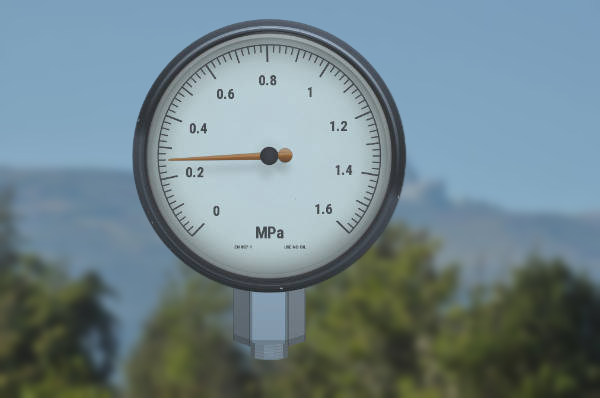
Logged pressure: 0.26 MPa
